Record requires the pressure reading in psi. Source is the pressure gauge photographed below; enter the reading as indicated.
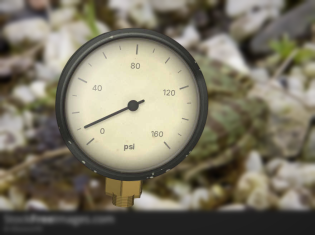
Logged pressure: 10 psi
